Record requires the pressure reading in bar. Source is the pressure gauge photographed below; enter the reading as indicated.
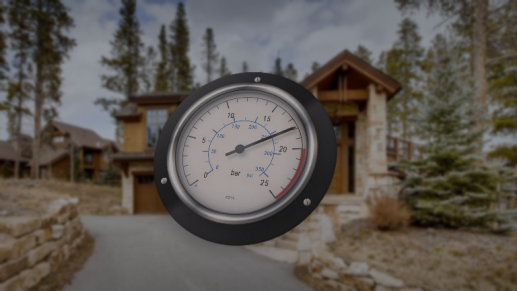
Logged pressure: 18 bar
